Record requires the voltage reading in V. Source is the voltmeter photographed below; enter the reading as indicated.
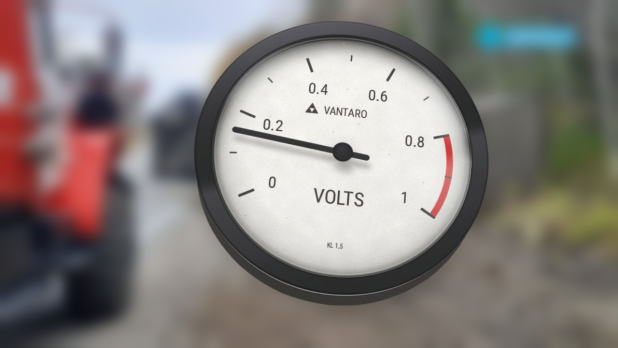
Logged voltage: 0.15 V
